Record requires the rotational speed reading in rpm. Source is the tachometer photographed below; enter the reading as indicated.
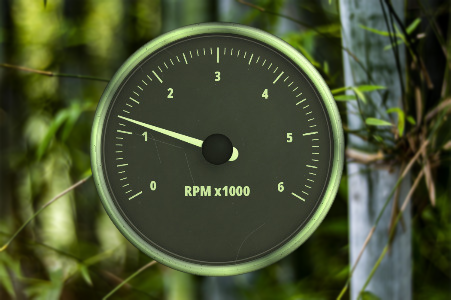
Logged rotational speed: 1200 rpm
